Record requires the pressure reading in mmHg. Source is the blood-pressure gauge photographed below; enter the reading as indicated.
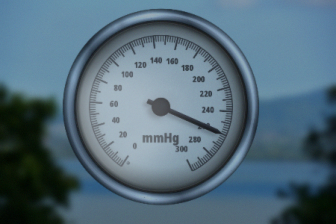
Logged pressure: 260 mmHg
